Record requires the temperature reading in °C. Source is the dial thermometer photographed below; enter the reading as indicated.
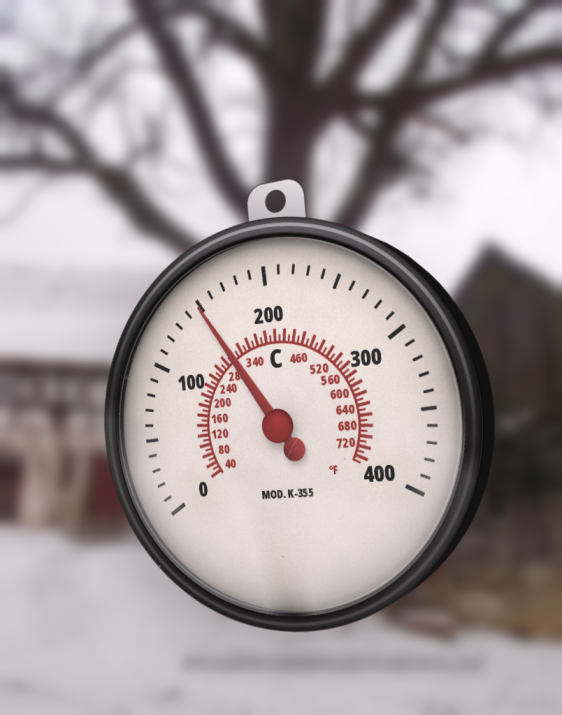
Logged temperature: 150 °C
